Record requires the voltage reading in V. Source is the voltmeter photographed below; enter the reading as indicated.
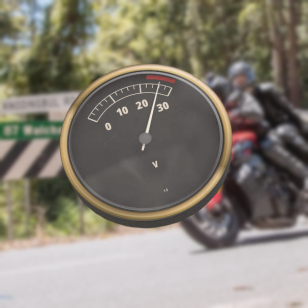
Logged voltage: 26 V
